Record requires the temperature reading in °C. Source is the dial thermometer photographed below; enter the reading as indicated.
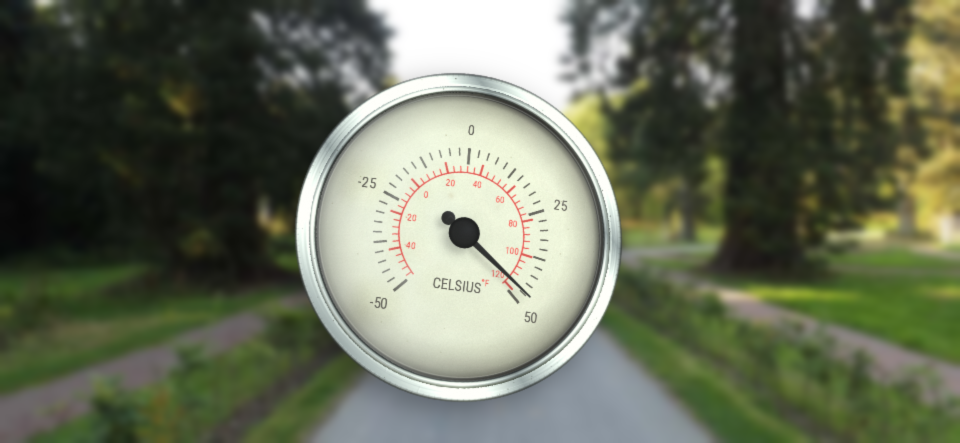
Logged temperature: 47.5 °C
